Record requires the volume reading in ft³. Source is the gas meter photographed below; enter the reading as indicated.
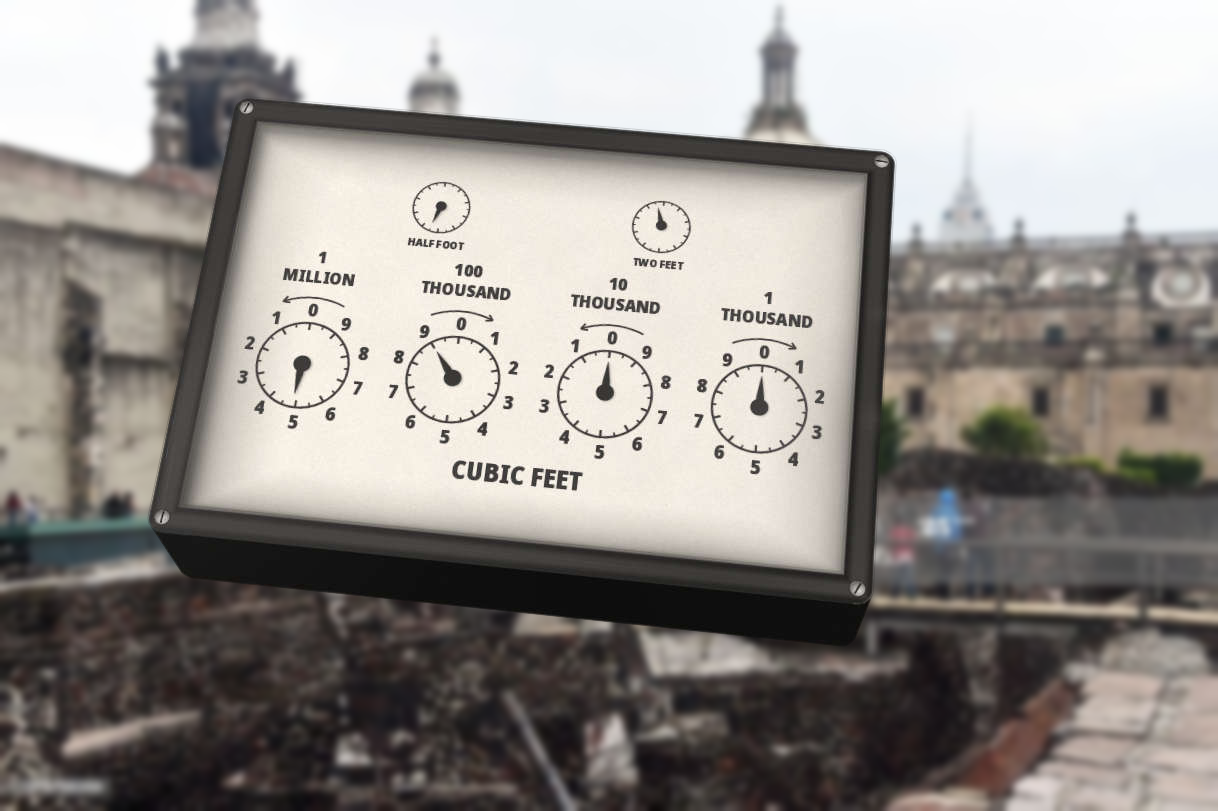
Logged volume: 490000 ft³
